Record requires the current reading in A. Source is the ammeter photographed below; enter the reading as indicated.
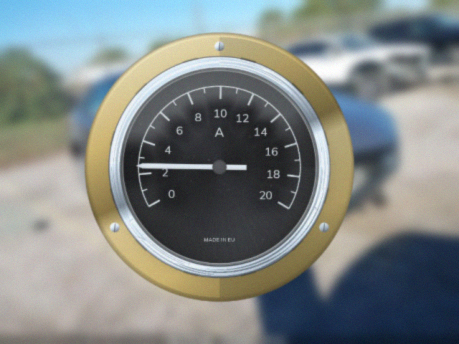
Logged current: 2.5 A
